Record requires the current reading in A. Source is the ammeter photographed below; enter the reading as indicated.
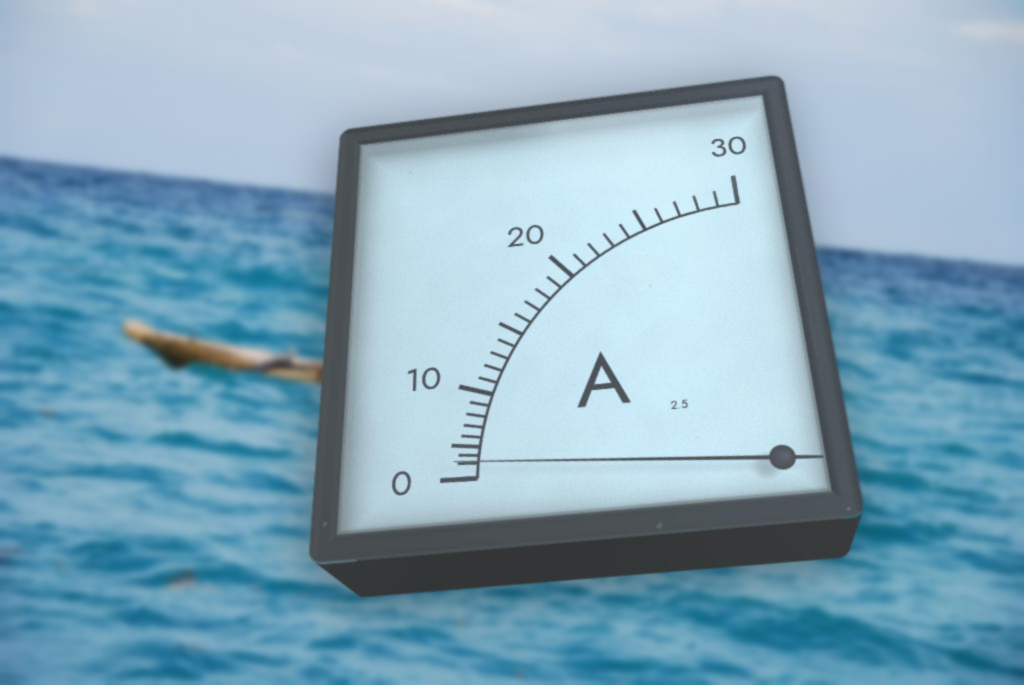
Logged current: 3 A
